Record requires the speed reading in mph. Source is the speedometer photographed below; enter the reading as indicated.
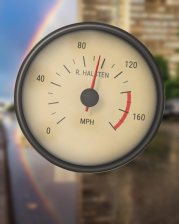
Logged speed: 95 mph
